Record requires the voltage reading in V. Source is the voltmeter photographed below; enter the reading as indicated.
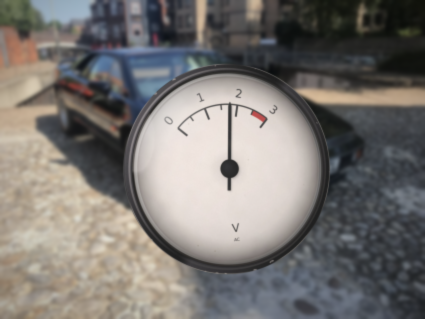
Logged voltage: 1.75 V
